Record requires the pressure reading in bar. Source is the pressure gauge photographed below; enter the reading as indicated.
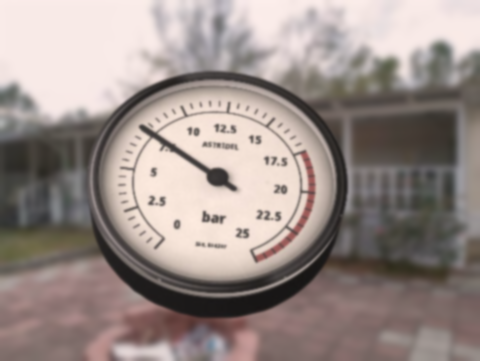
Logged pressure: 7.5 bar
